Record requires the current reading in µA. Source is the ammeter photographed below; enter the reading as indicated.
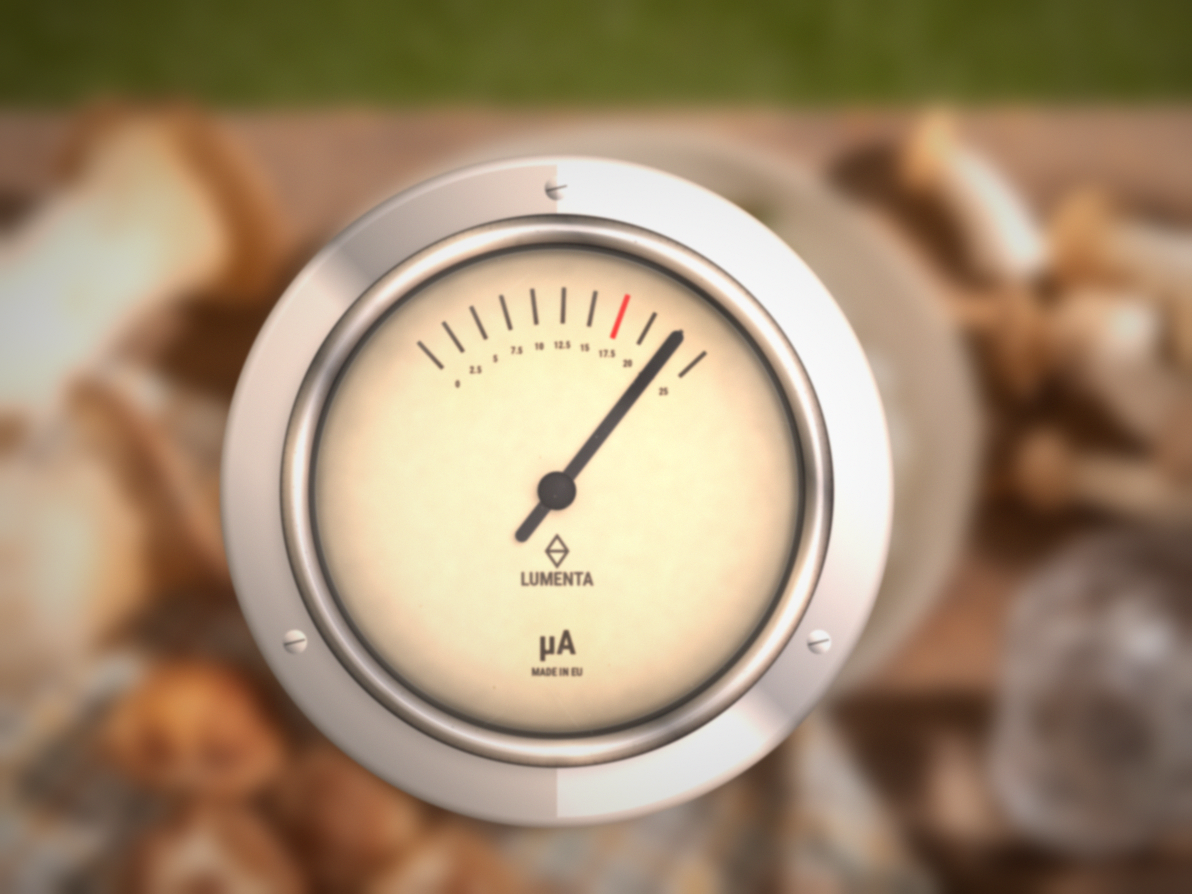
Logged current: 22.5 µA
